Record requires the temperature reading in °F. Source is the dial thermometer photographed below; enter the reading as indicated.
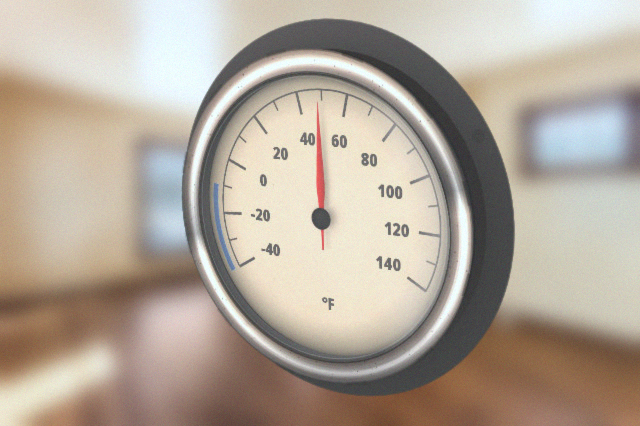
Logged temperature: 50 °F
